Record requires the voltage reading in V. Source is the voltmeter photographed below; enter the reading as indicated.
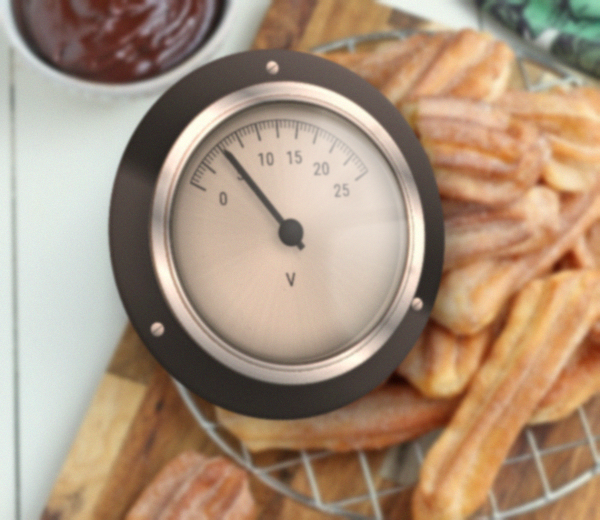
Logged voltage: 5 V
